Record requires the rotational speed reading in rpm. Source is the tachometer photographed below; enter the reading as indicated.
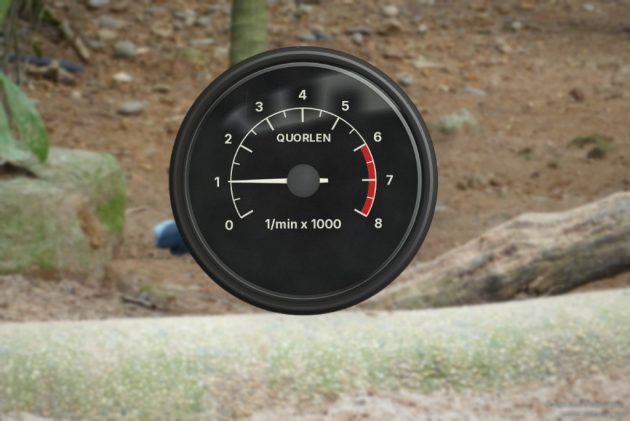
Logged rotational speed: 1000 rpm
